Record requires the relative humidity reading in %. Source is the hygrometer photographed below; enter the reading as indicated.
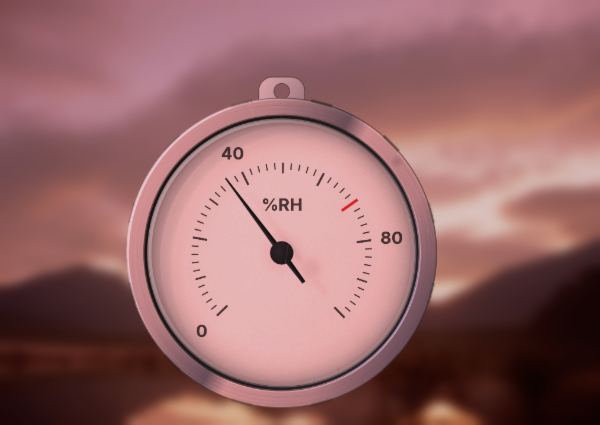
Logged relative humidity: 36 %
